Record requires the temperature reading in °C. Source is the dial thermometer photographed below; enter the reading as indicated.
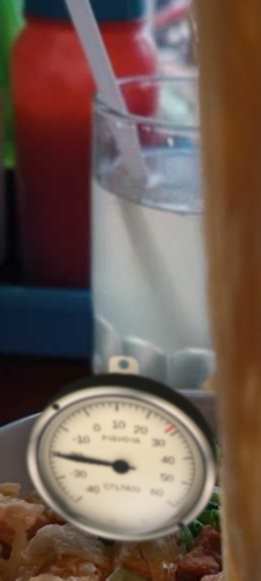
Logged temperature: -20 °C
